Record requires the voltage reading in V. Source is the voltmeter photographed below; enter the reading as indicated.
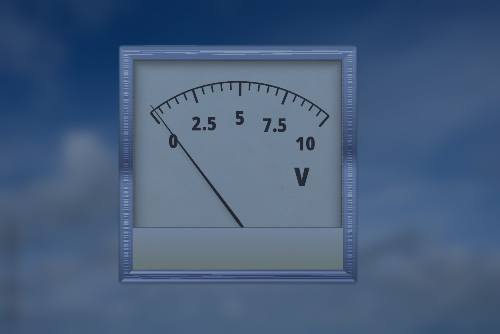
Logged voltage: 0.25 V
